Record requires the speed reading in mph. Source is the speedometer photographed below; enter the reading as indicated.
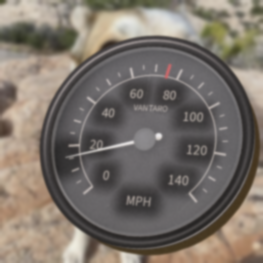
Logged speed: 15 mph
